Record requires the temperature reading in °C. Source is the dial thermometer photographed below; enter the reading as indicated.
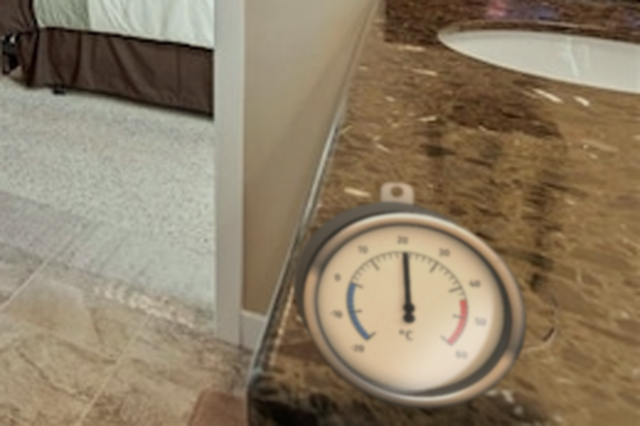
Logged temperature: 20 °C
